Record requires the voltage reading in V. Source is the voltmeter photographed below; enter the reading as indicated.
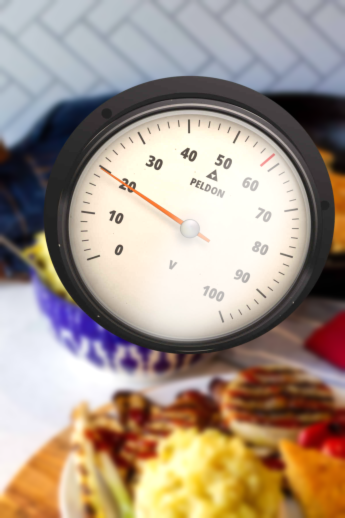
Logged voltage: 20 V
